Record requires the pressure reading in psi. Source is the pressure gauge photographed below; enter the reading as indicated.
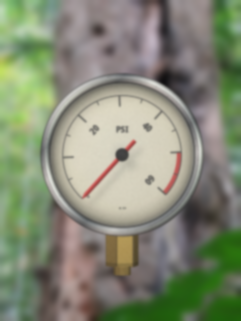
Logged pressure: 0 psi
